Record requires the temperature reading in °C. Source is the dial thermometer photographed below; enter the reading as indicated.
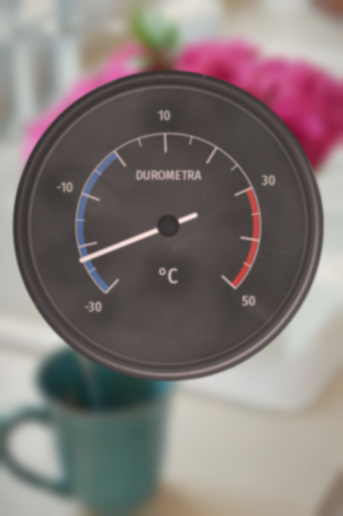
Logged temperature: -22.5 °C
